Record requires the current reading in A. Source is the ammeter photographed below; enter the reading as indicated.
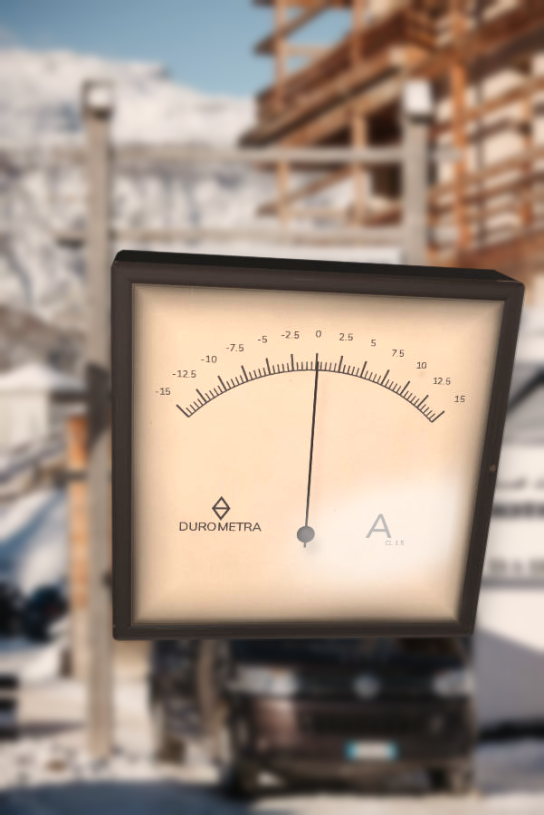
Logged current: 0 A
